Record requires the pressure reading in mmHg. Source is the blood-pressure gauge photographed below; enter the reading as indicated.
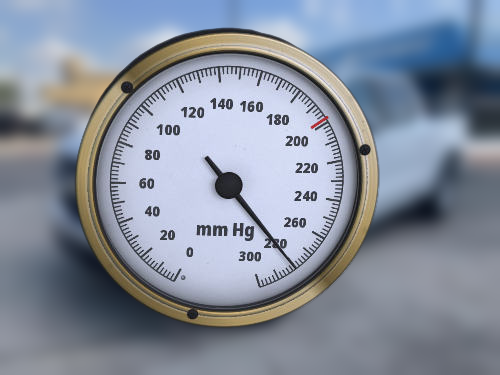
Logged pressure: 280 mmHg
